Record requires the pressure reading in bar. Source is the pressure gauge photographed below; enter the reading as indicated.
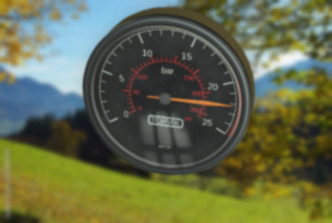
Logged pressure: 22 bar
